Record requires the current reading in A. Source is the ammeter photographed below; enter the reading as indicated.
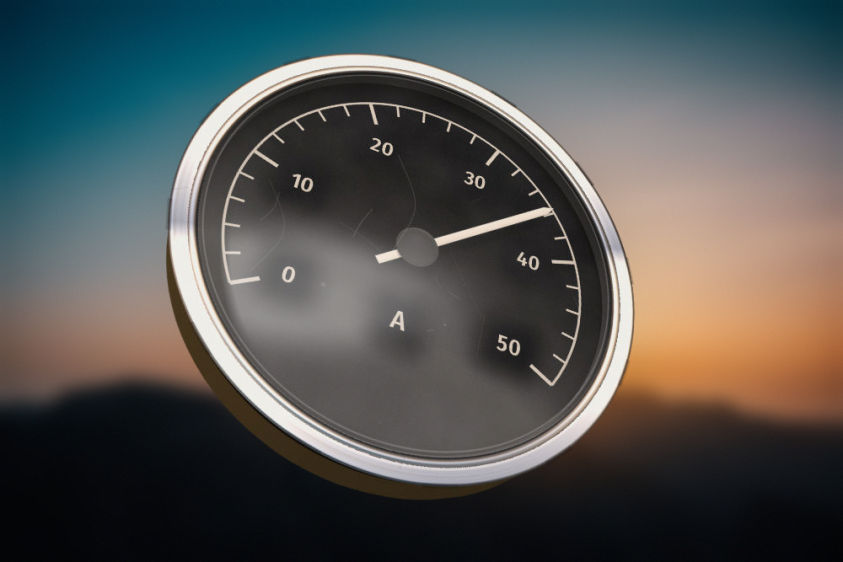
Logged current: 36 A
